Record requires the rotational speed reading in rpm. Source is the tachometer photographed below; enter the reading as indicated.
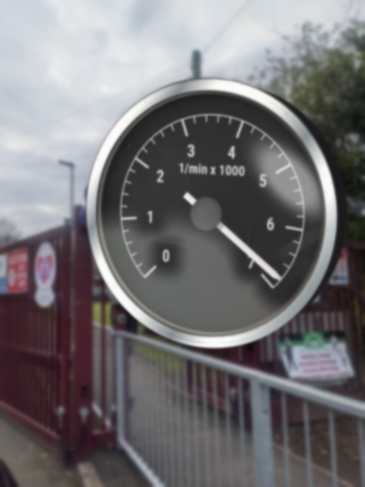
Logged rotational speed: 6800 rpm
